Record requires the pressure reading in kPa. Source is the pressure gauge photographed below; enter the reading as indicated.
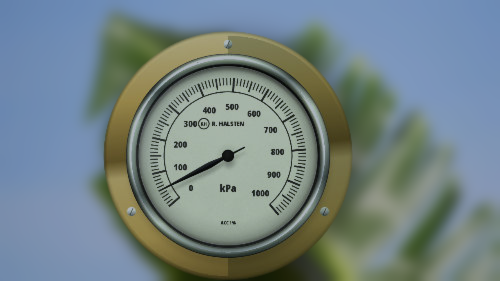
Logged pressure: 50 kPa
